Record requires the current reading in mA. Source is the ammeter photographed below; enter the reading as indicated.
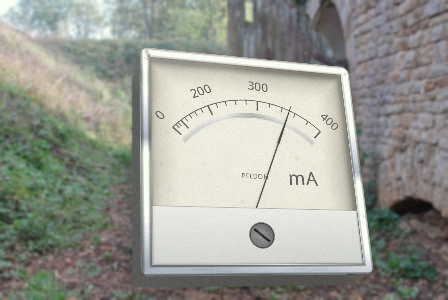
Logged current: 350 mA
